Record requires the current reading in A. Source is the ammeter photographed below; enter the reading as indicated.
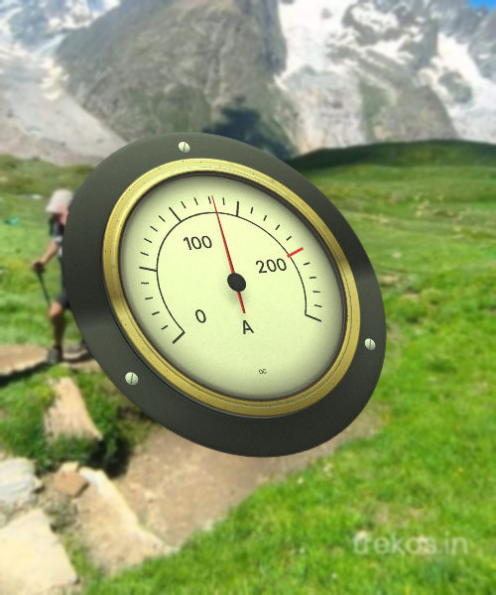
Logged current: 130 A
